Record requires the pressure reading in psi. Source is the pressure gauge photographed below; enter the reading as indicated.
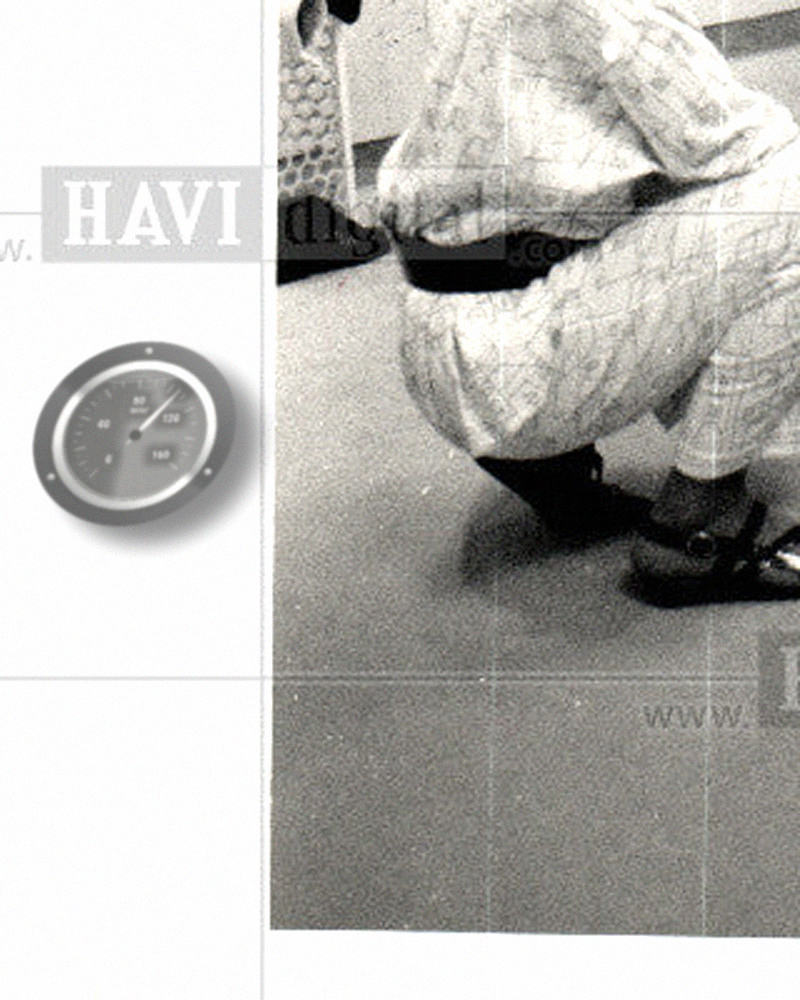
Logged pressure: 105 psi
